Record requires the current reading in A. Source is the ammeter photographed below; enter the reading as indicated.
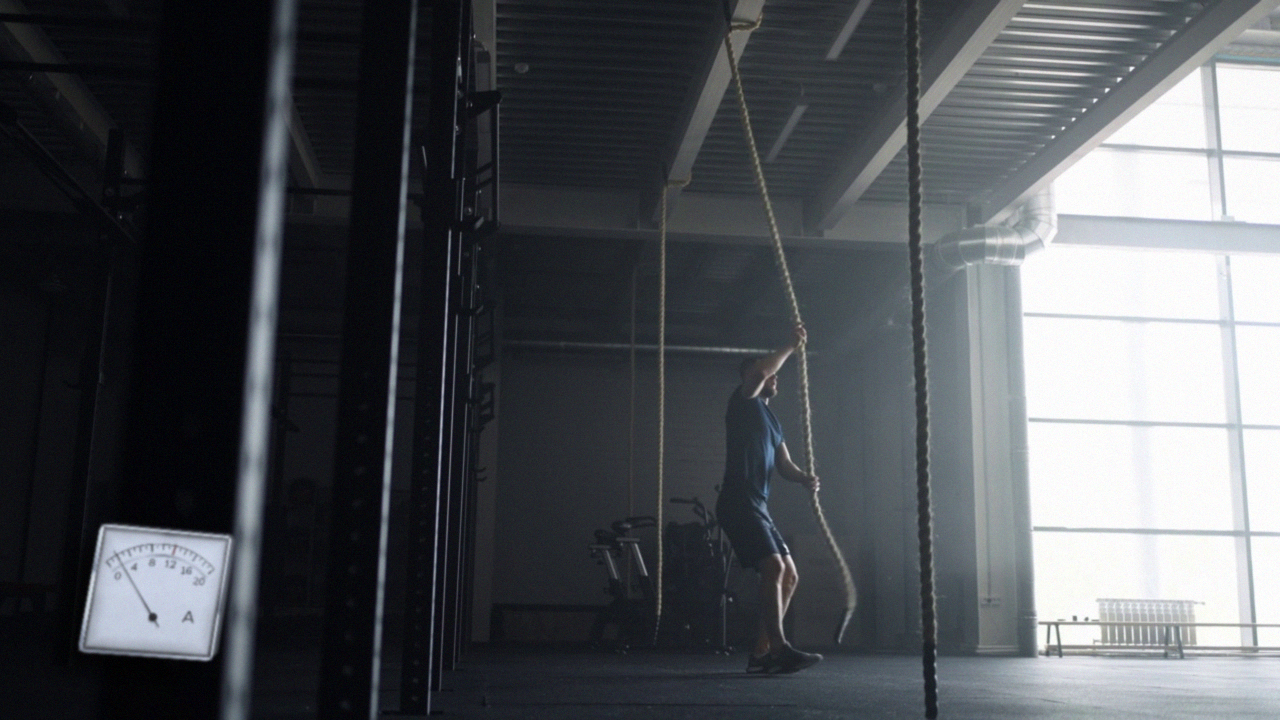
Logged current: 2 A
